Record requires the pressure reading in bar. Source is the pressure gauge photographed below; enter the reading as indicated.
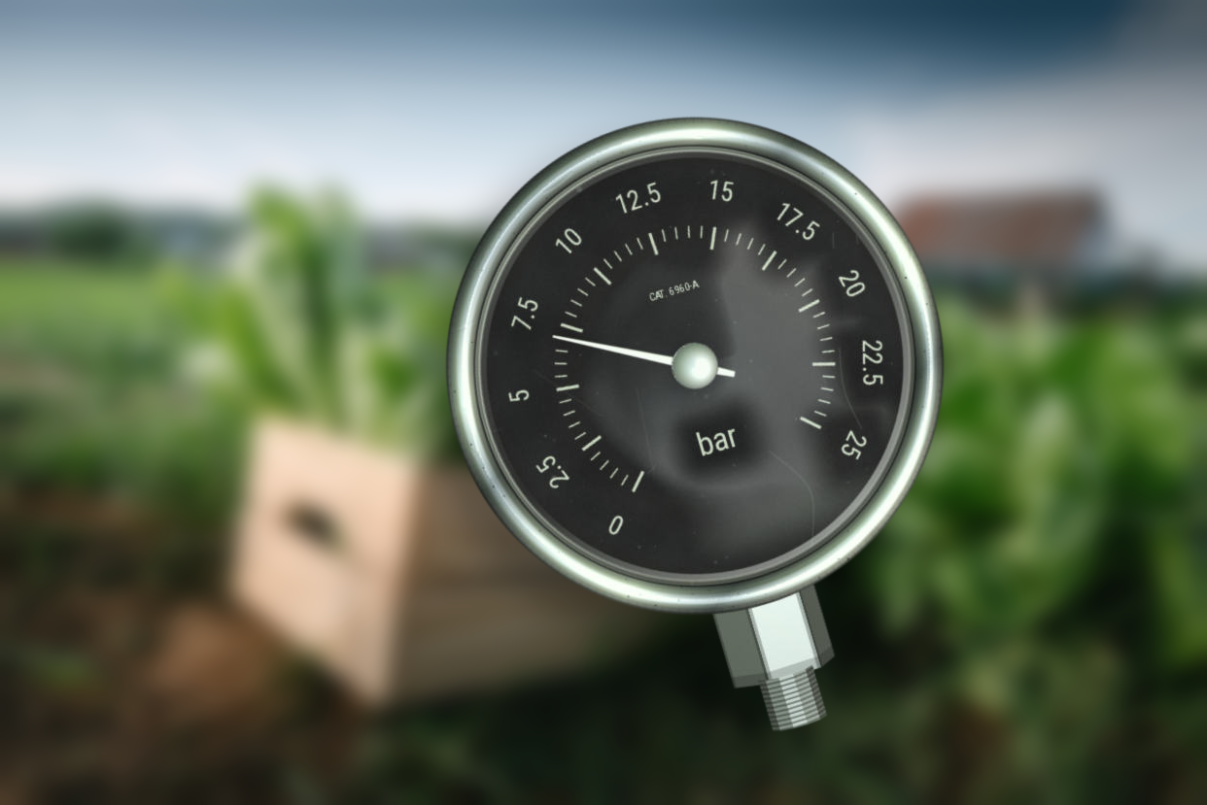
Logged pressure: 7 bar
